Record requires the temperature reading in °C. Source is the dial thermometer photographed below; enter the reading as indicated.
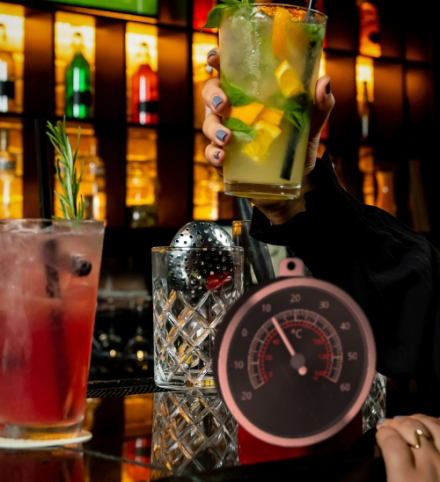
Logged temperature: 10 °C
